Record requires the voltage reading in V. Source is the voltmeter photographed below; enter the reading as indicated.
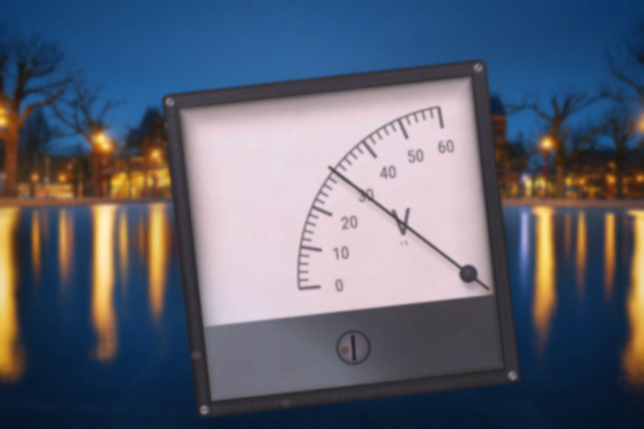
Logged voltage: 30 V
